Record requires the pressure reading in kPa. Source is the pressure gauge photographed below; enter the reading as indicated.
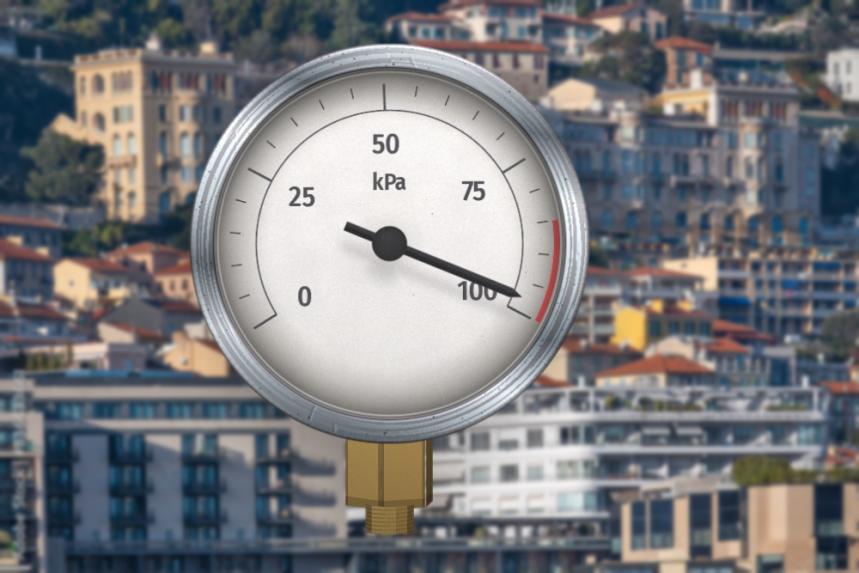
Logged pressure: 97.5 kPa
